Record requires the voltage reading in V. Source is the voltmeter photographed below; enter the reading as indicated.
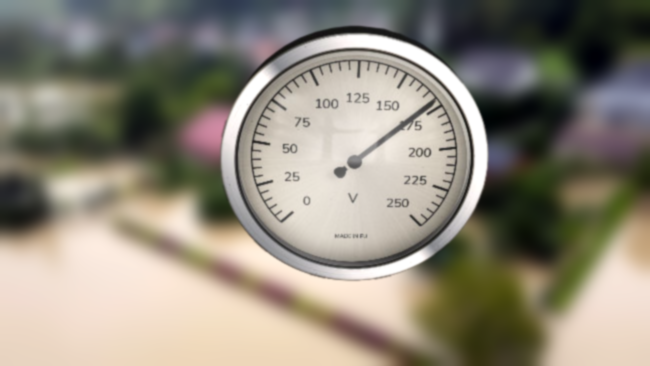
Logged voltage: 170 V
